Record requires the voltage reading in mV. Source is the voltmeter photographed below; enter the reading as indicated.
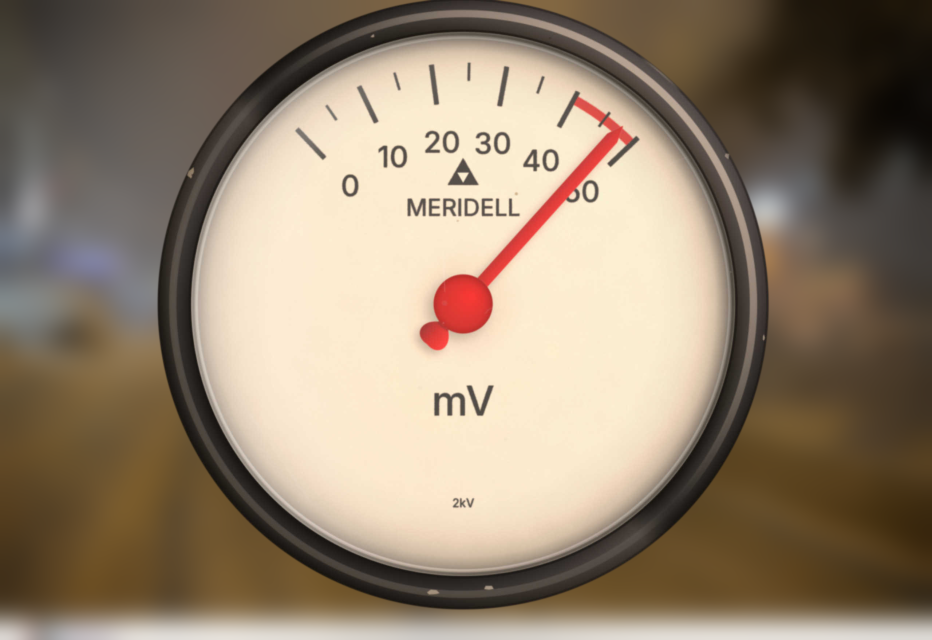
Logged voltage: 47.5 mV
